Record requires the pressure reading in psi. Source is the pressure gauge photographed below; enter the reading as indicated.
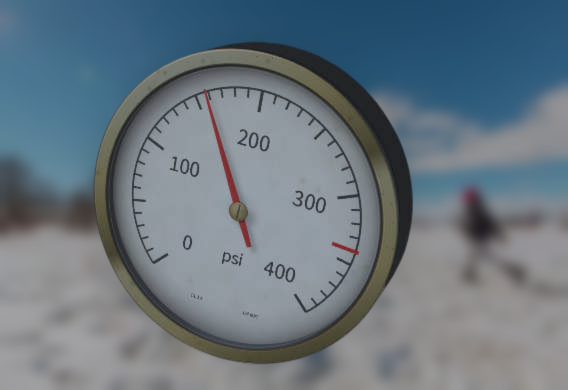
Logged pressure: 160 psi
